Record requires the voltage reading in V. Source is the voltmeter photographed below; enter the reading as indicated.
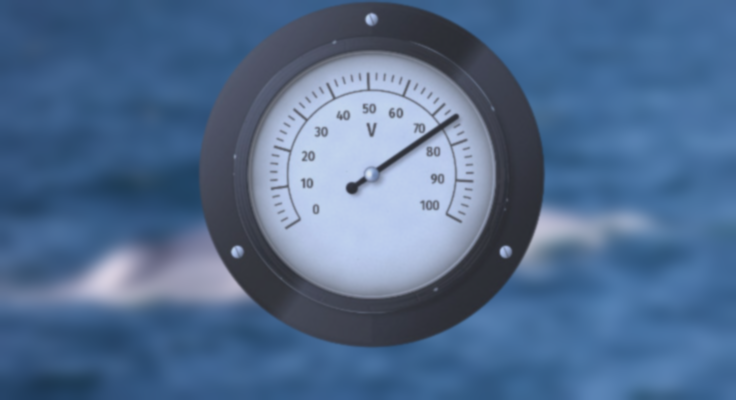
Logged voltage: 74 V
